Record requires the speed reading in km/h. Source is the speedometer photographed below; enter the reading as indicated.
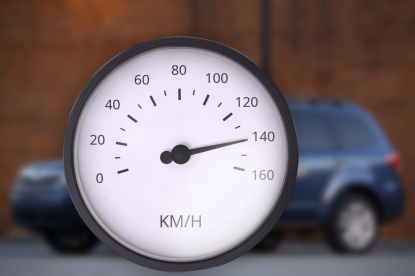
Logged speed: 140 km/h
